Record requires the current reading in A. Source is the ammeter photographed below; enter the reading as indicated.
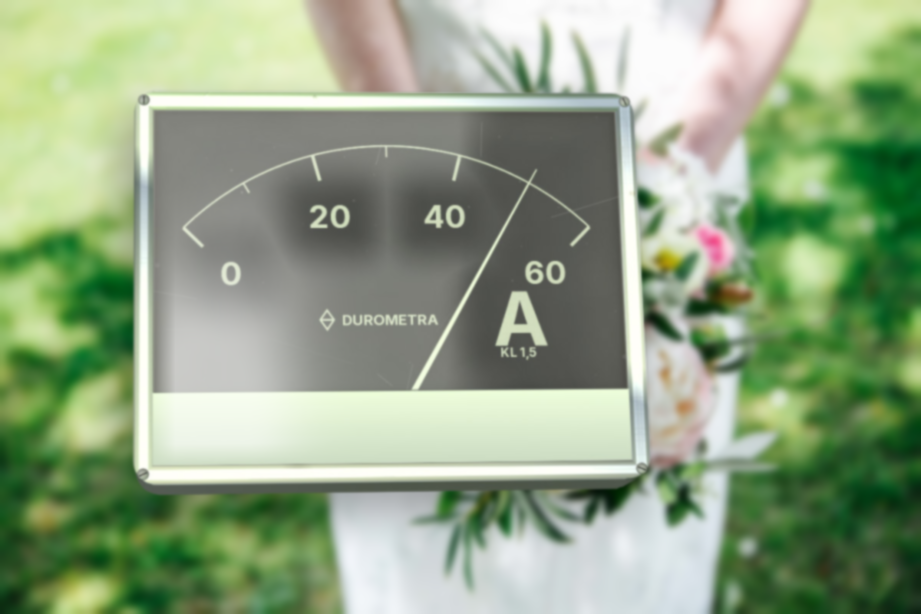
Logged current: 50 A
